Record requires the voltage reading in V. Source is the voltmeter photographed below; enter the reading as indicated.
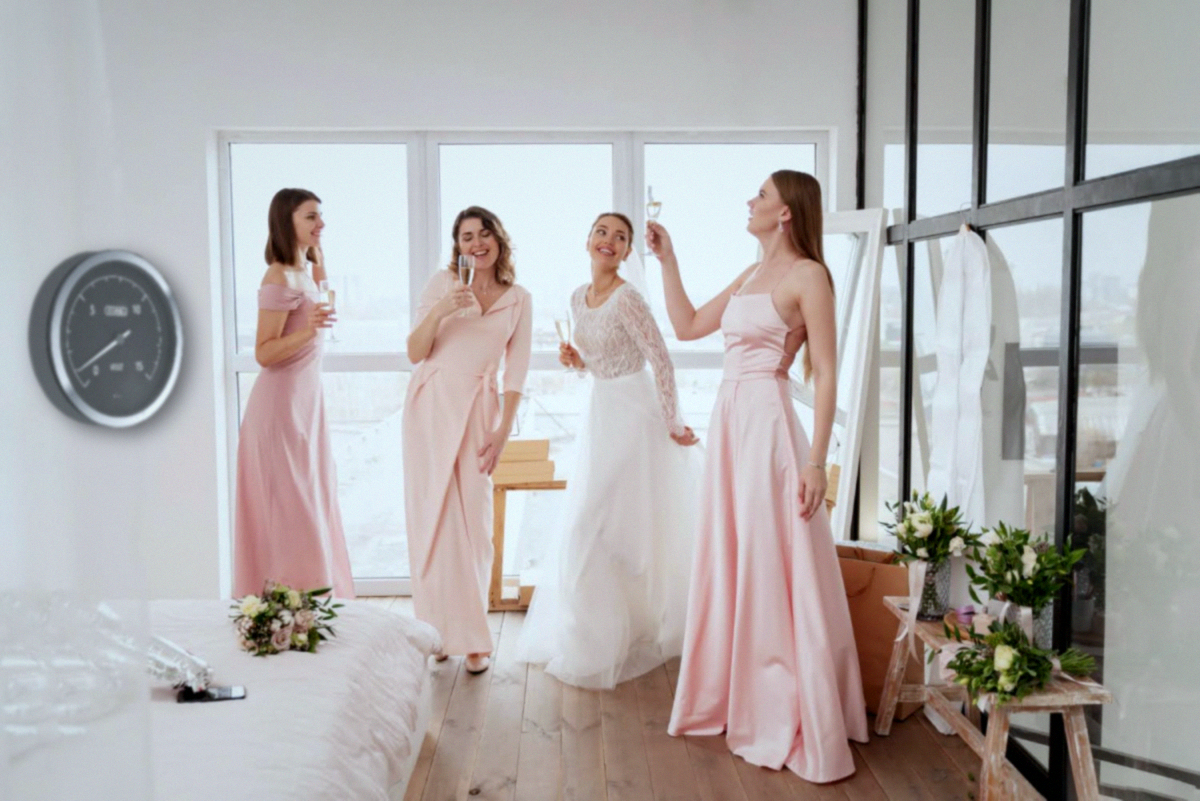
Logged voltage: 1 V
